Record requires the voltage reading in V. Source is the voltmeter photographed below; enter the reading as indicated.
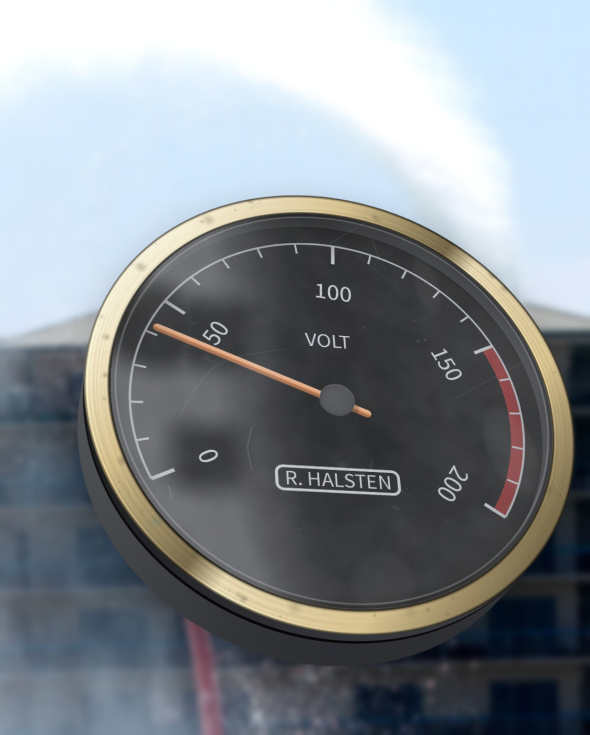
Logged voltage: 40 V
